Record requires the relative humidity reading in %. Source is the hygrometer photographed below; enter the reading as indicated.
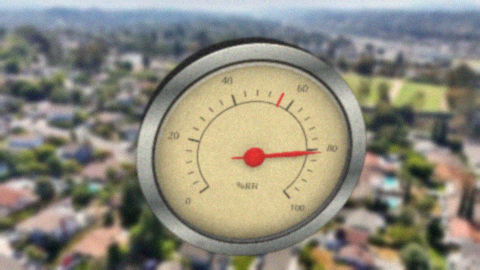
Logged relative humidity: 80 %
